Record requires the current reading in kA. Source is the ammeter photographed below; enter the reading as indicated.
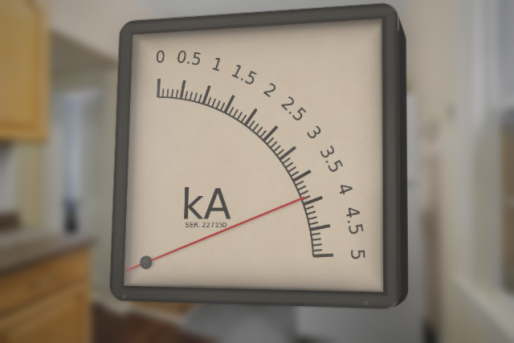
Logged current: 3.9 kA
